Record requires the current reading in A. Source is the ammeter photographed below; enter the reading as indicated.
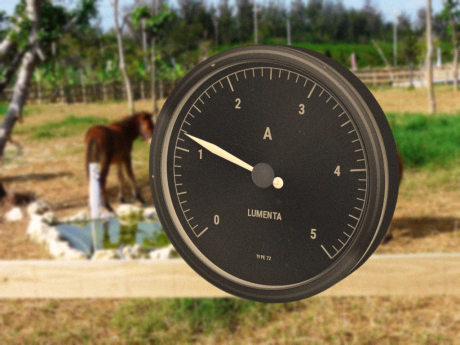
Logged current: 1.2 A
